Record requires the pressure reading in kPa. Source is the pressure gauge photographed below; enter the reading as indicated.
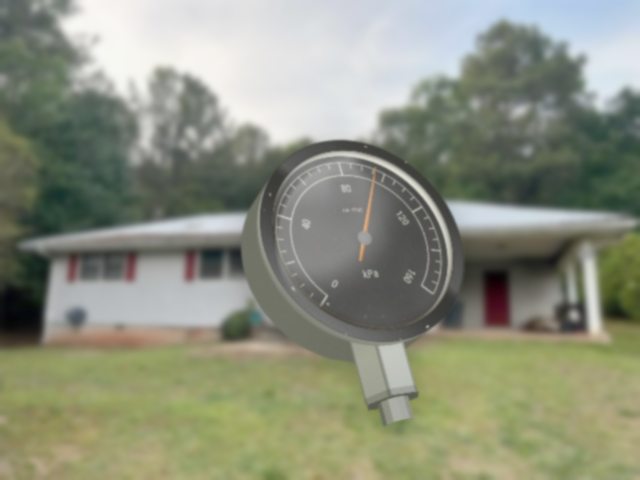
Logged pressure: 95 kPa
